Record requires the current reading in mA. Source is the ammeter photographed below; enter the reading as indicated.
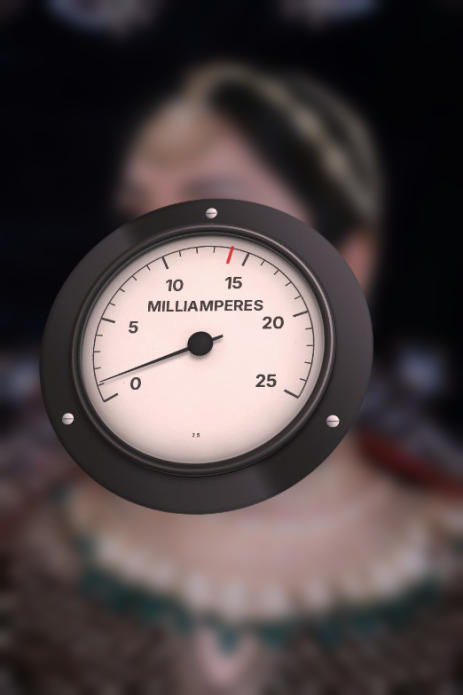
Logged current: 1 mA
